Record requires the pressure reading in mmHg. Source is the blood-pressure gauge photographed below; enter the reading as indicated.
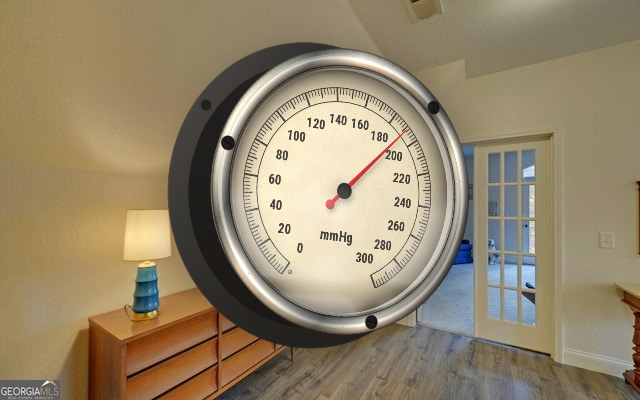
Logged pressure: 190 mmHg
